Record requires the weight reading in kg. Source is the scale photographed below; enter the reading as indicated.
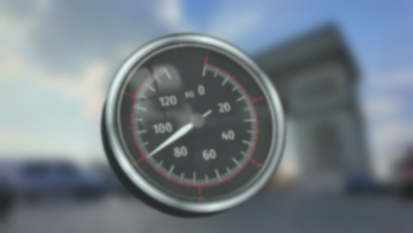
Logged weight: 90 kg
